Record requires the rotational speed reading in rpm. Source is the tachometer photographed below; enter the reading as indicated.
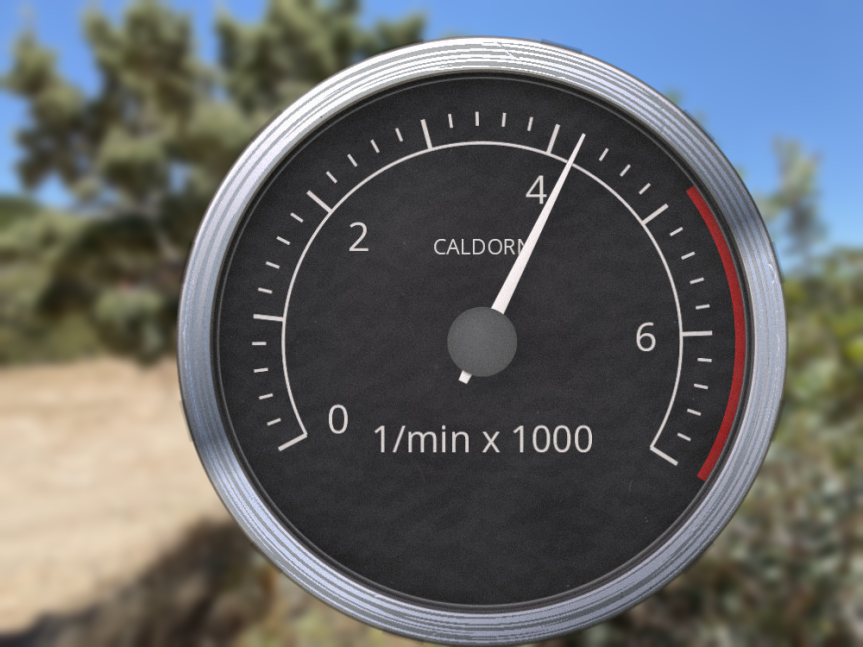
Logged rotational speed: 4200 rpm
